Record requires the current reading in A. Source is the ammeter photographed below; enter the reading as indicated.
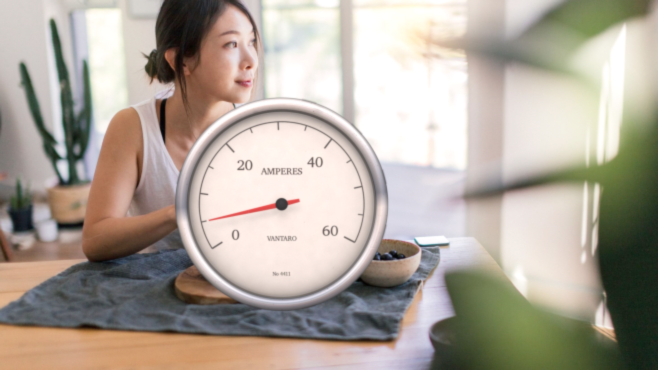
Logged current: 5 A
